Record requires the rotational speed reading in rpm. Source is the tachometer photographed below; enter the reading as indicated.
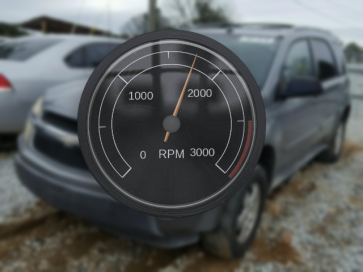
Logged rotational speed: 1750 rpm
